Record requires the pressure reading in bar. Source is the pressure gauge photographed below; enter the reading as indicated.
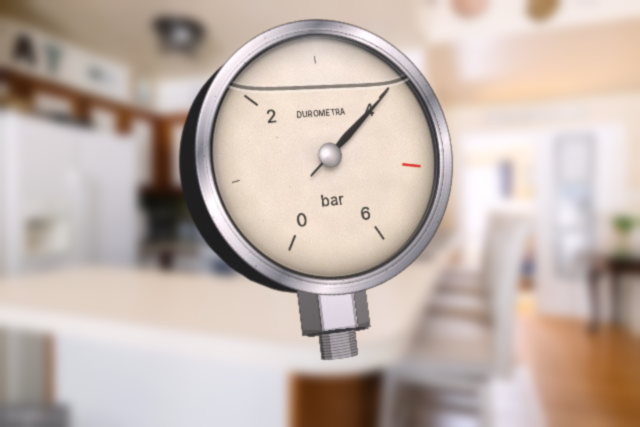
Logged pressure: 4 bar
